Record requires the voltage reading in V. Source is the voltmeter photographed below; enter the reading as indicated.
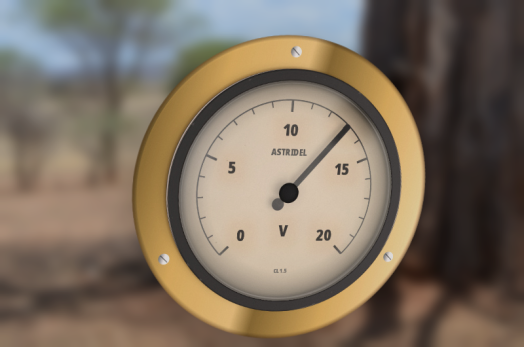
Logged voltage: 13 V
